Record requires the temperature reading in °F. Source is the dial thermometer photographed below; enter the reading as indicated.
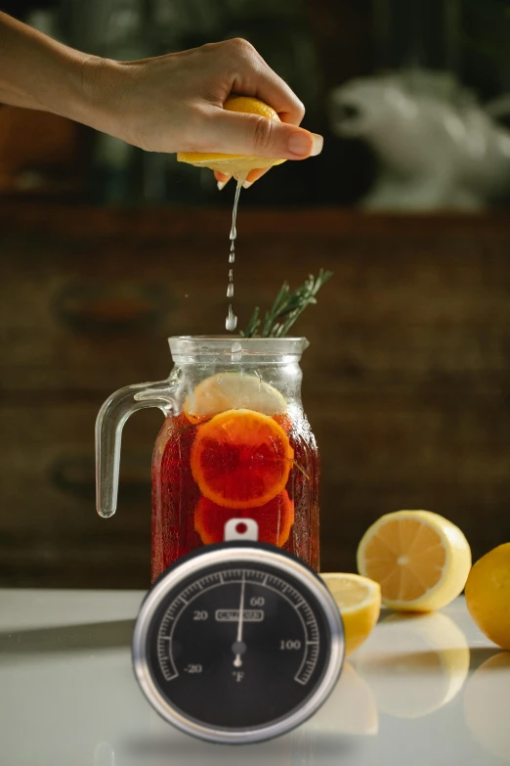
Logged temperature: 50 °F
